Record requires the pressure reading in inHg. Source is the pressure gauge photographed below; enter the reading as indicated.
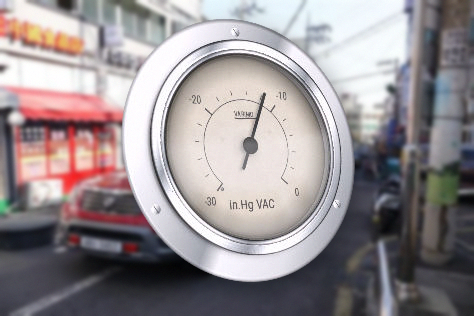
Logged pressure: -12 inHg
